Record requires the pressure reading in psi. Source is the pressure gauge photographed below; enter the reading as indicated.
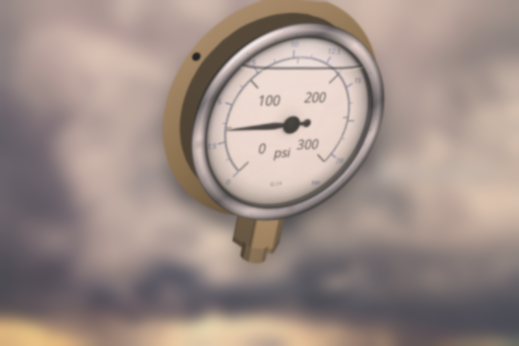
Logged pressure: 50 psi
